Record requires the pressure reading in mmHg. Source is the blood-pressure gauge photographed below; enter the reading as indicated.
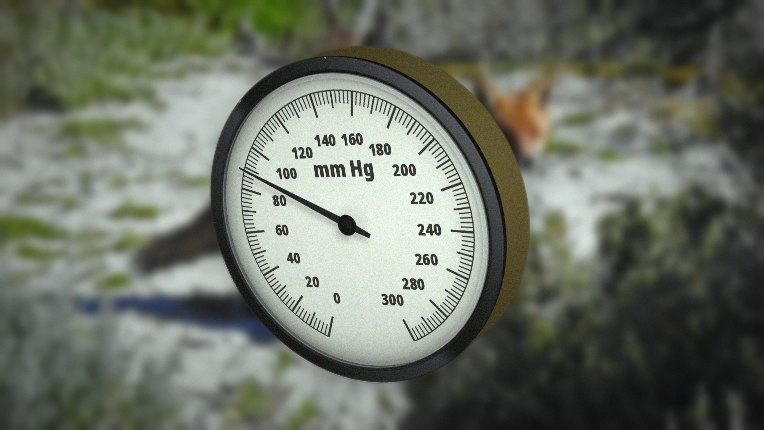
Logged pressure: 90 mmHg
